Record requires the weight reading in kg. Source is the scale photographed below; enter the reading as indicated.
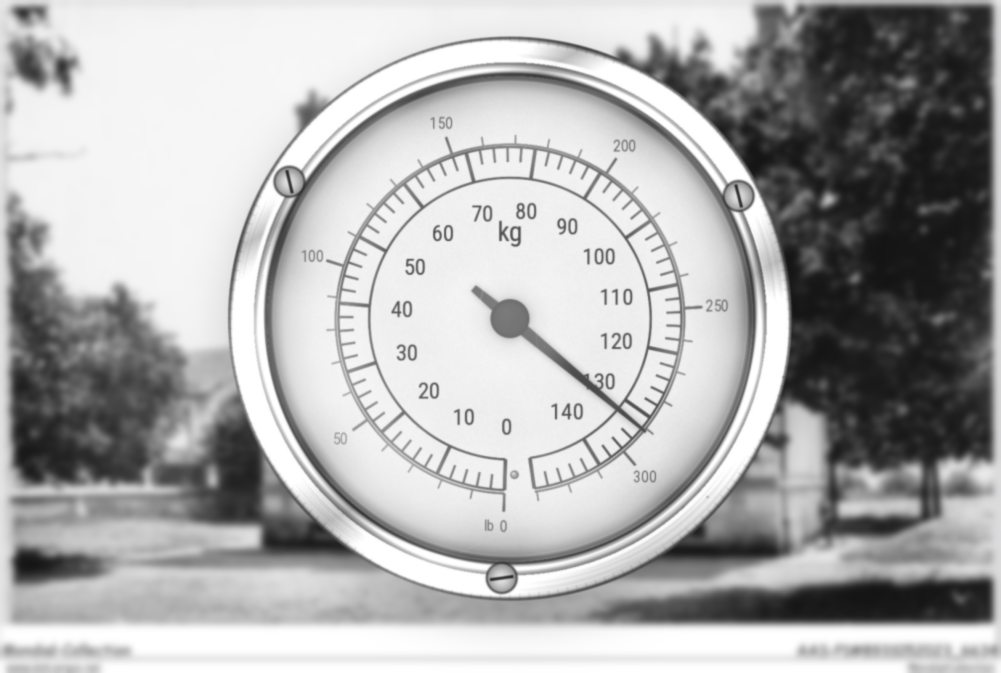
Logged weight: 132 kg
